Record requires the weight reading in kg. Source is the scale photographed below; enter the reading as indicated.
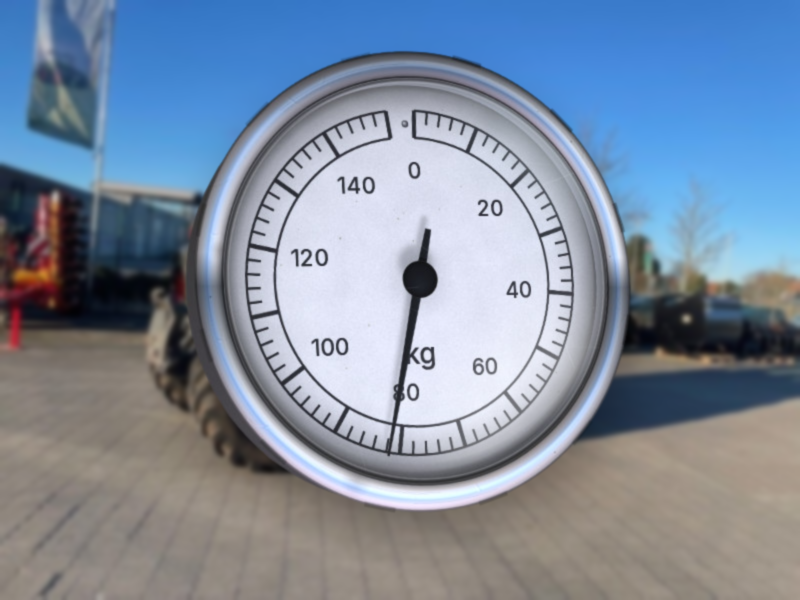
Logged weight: 82 kg
